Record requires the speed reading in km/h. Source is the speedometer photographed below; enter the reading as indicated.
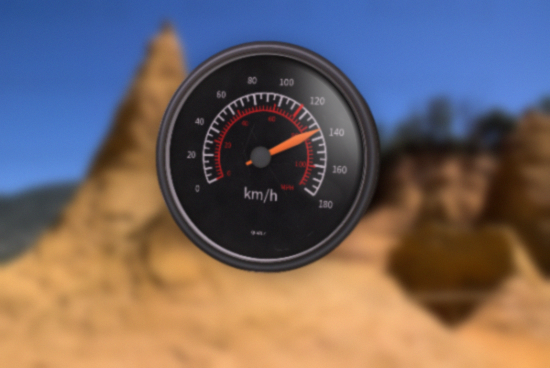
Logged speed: 135 km/h
